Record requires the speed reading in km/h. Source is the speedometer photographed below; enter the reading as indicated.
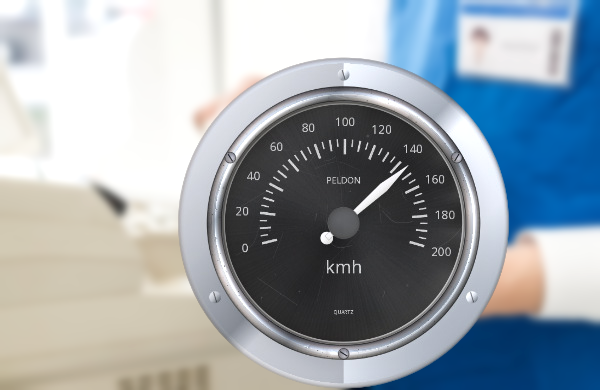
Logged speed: 145 km/h
